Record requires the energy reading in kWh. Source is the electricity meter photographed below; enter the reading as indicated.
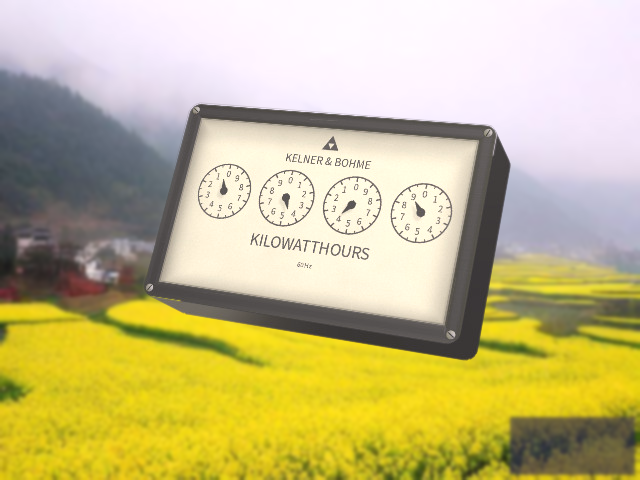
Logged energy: 439 kWh
